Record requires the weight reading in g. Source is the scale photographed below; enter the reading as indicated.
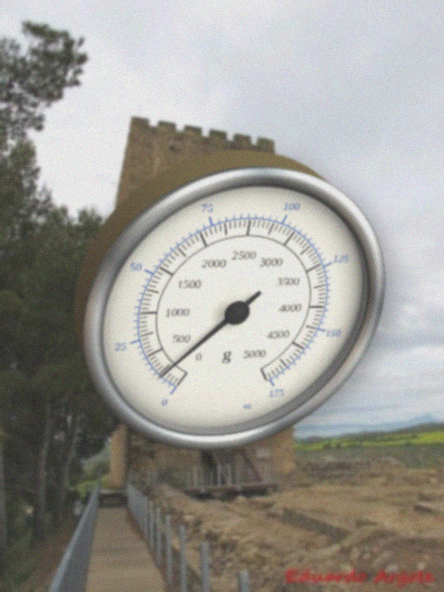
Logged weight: 250 g
